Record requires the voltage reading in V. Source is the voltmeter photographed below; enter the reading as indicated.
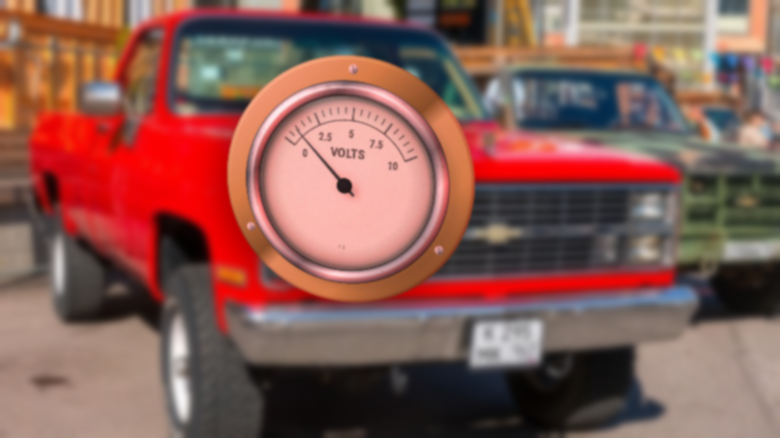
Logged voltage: 1 V
